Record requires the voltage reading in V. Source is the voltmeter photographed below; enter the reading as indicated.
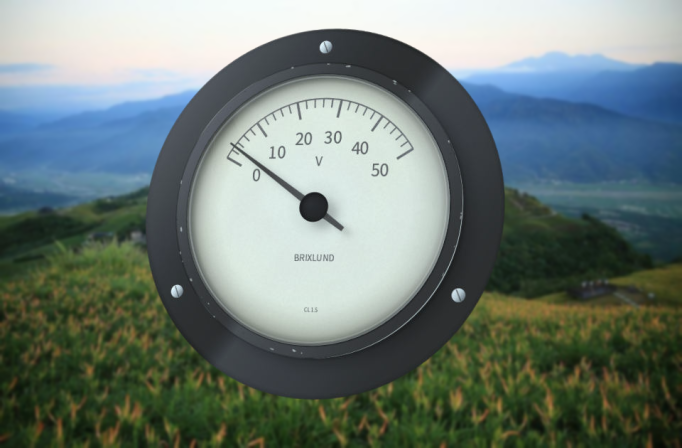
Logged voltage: 3 V
